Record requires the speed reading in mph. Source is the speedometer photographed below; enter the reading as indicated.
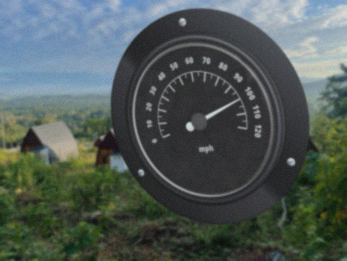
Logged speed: 100 mph
